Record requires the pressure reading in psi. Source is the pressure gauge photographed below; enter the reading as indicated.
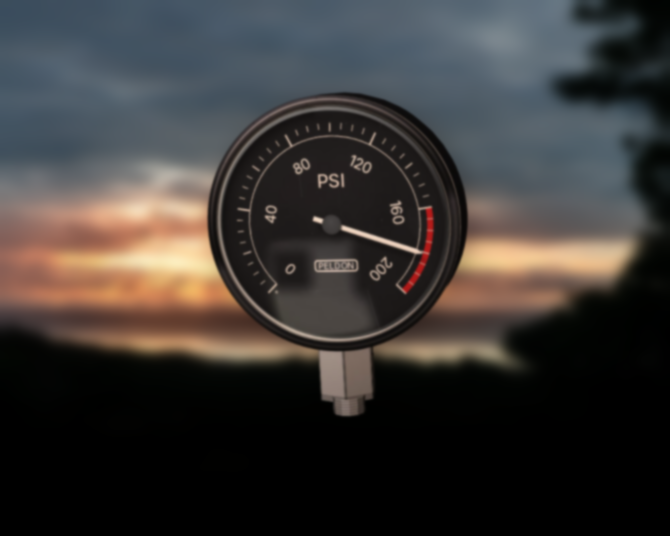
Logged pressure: 180 psi
